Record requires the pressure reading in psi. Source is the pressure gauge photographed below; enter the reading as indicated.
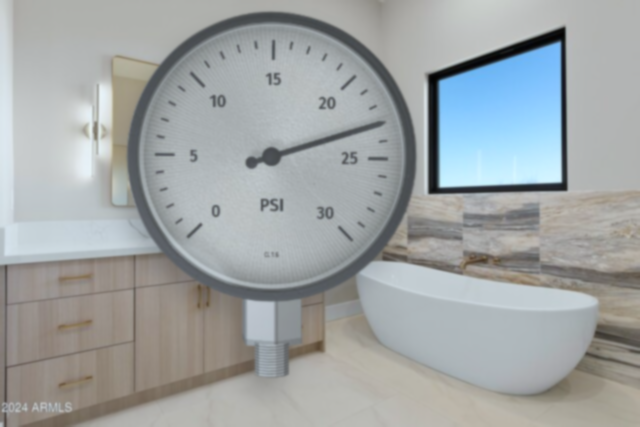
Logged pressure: 23 psi
